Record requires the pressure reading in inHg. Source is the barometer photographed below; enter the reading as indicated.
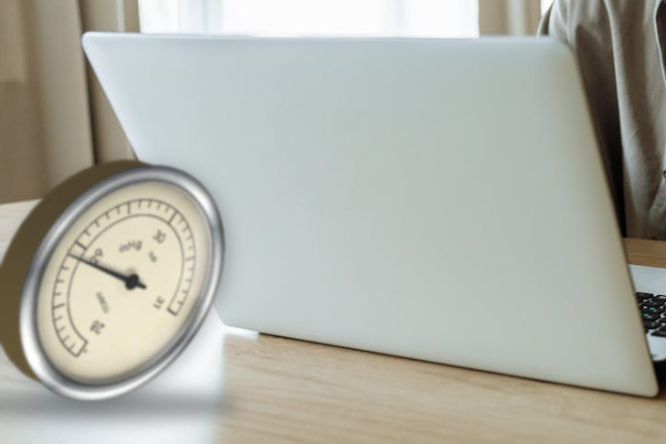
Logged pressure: 28.9 inHg
